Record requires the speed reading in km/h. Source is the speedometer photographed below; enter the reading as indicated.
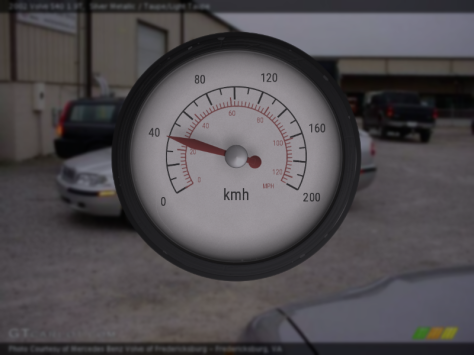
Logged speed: 40 km/h
